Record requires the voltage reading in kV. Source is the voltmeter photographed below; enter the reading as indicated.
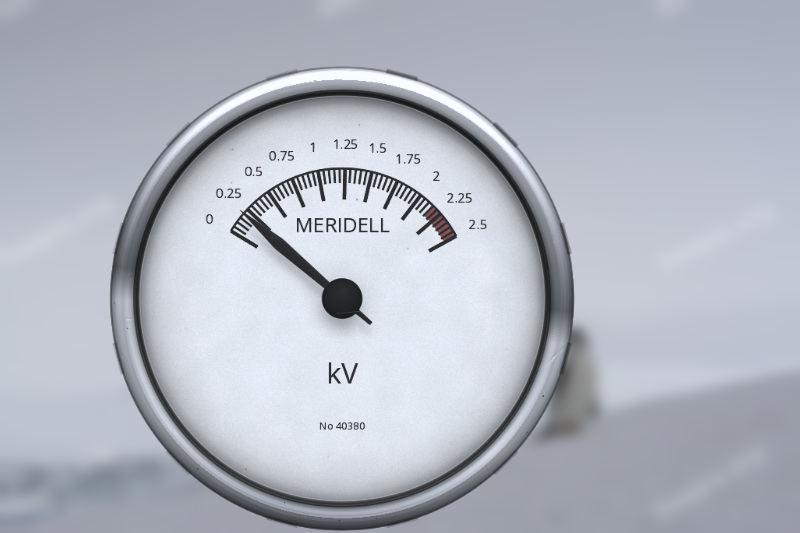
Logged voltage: 0.2 kV
